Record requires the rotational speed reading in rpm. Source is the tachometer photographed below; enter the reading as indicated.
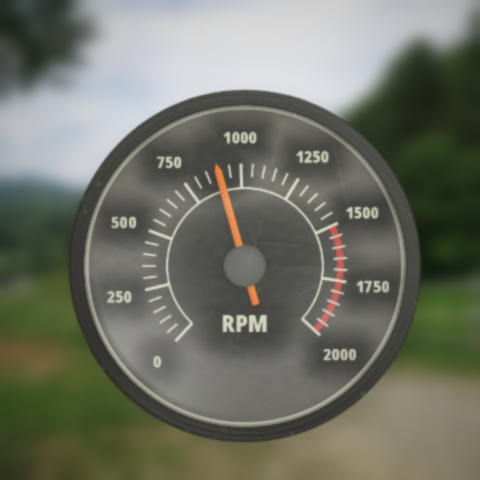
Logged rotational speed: 900 rpm
